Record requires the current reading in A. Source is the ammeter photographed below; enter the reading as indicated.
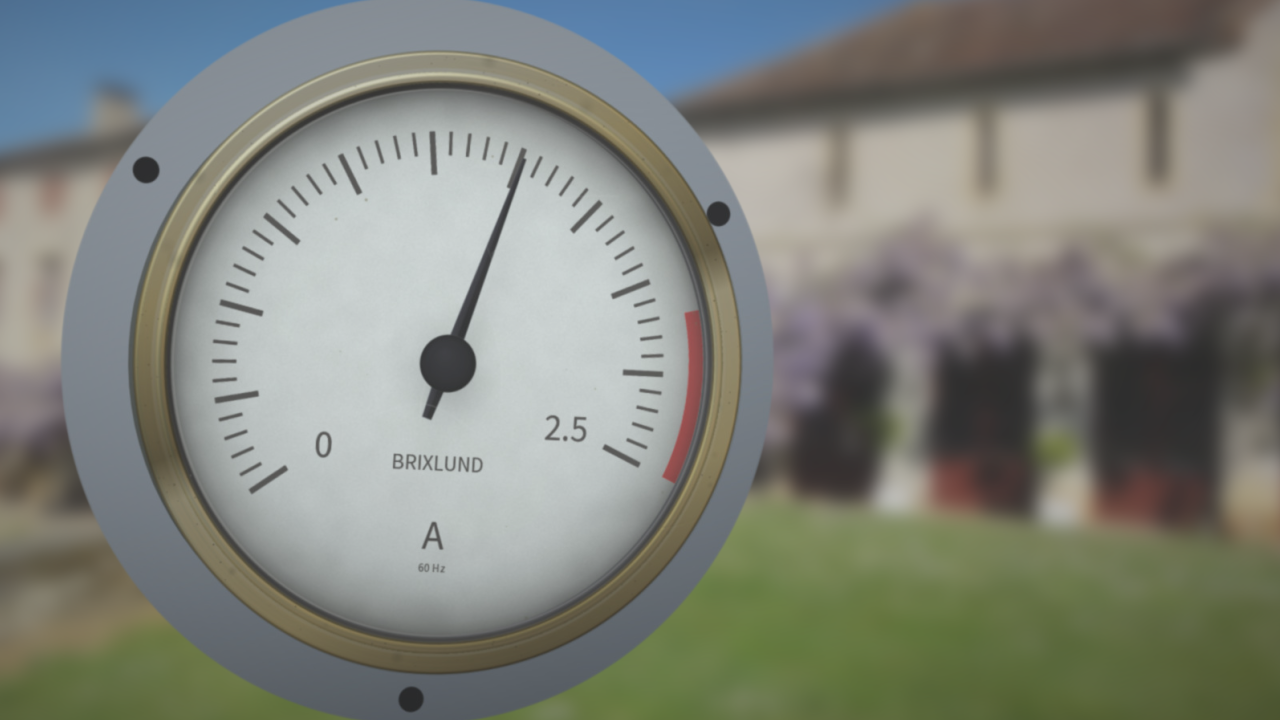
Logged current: 1.5 A
